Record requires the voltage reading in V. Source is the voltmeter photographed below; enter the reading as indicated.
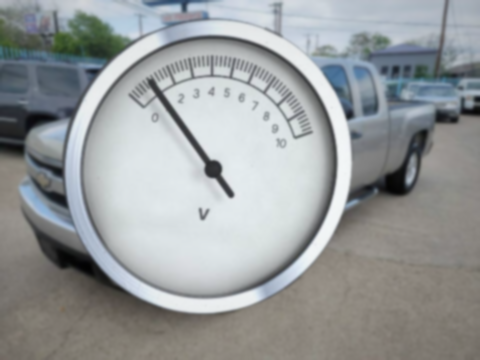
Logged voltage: 1 V
